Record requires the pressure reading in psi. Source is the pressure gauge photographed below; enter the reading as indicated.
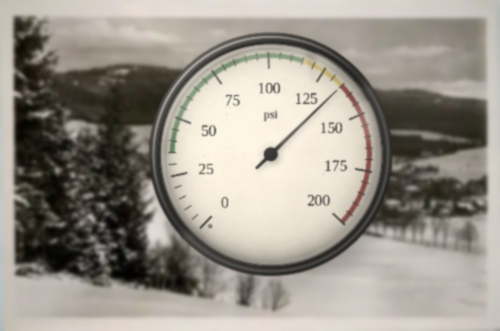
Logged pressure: 135 psi
